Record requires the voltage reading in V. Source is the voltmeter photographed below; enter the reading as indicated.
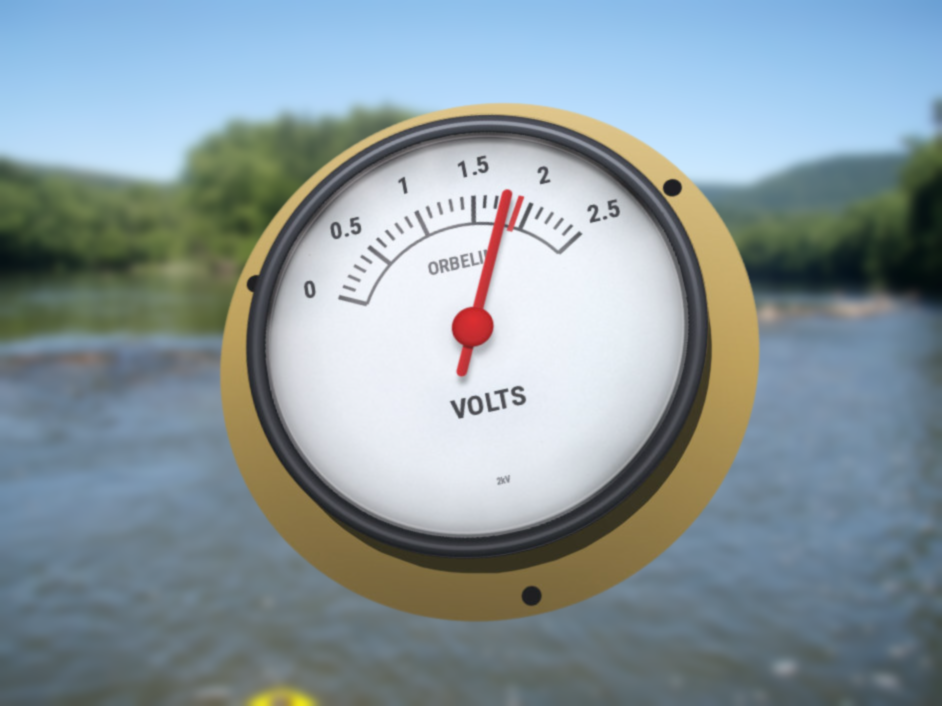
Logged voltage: 1.8 V
